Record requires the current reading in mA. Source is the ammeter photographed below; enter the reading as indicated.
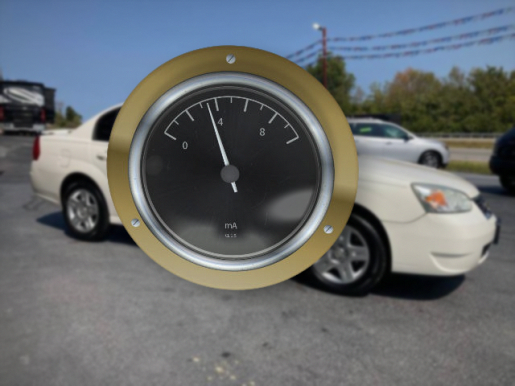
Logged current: 3.5 mA
